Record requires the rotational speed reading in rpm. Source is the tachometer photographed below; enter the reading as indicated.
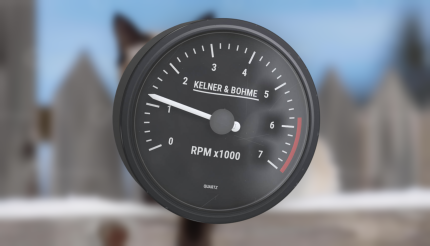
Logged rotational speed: 1200 rpm
